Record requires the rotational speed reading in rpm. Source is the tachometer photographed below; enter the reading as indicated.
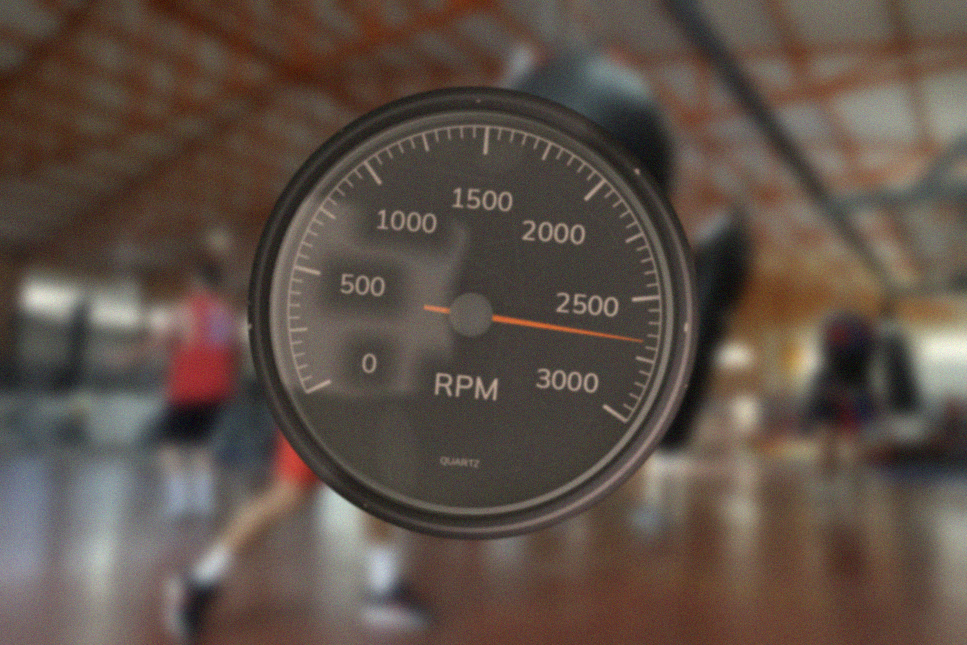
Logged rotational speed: 2675 rpm
